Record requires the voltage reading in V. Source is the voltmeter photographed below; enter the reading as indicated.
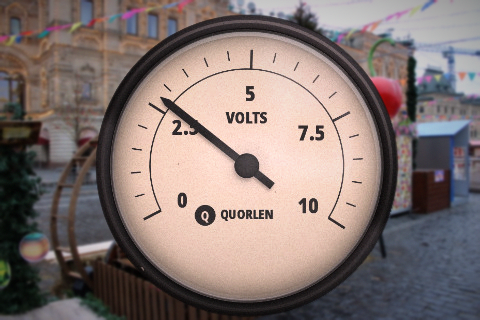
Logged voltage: 2.75 V
